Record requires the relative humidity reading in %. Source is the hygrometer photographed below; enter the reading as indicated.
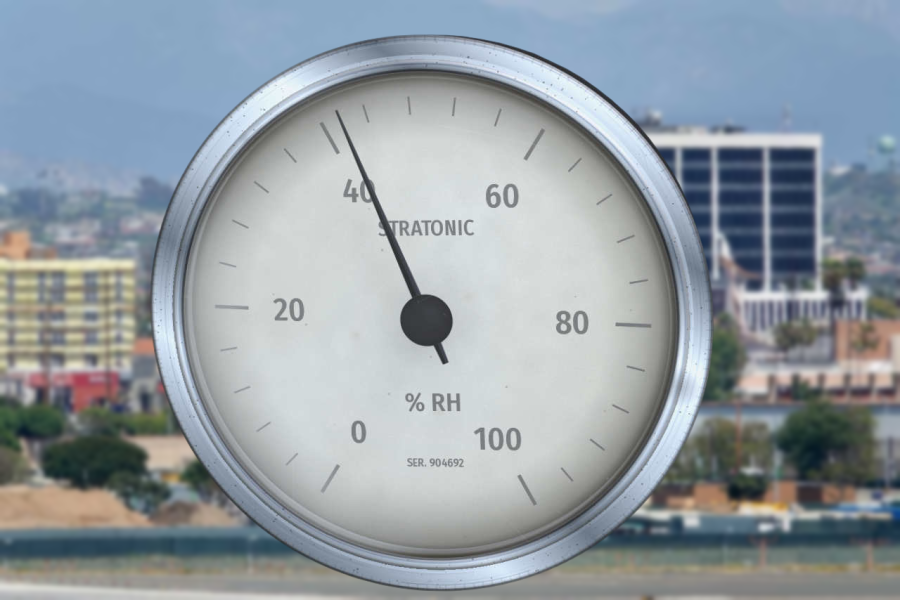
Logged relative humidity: 42 %
